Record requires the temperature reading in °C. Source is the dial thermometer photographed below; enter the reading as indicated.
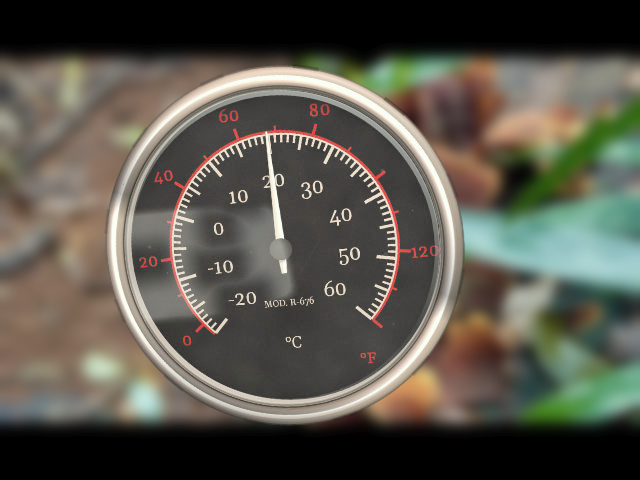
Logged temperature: 20 °C
